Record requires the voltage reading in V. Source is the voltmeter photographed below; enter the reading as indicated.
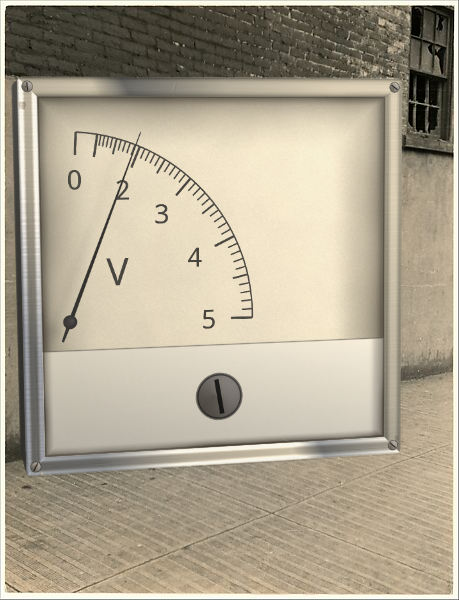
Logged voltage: 1.9 V
